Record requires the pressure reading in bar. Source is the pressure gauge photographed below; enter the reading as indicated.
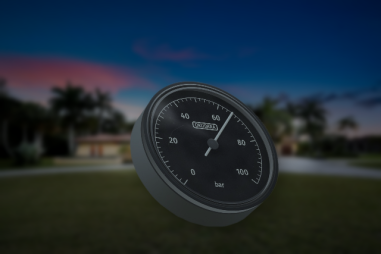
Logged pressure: 66 bar
